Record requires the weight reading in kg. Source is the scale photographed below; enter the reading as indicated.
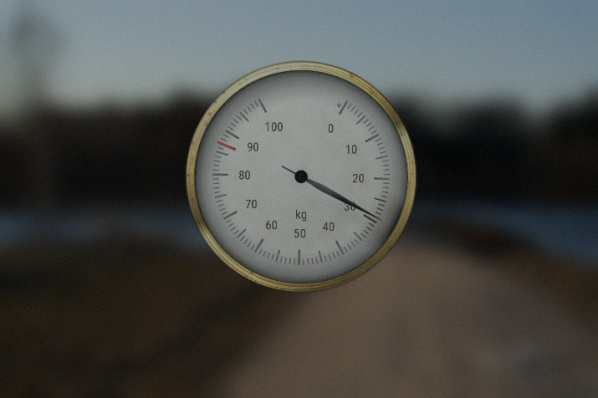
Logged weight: 29 kg
